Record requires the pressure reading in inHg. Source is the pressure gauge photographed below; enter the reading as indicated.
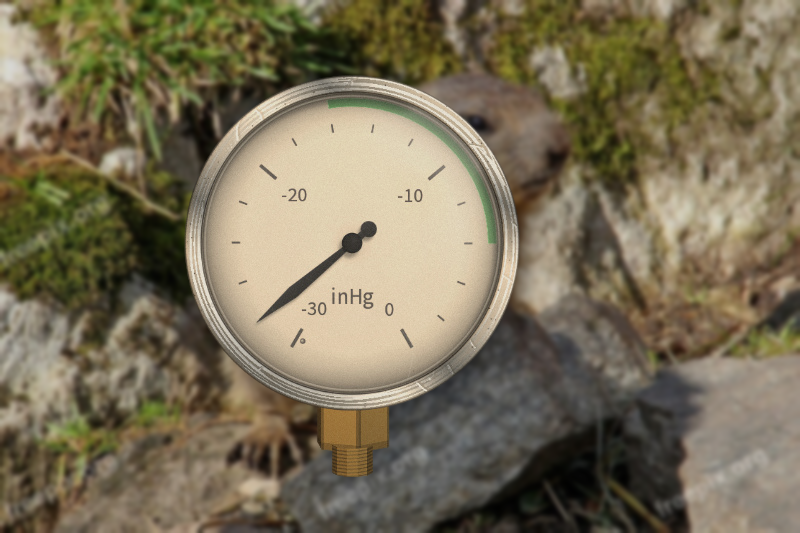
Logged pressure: -28 inHg
